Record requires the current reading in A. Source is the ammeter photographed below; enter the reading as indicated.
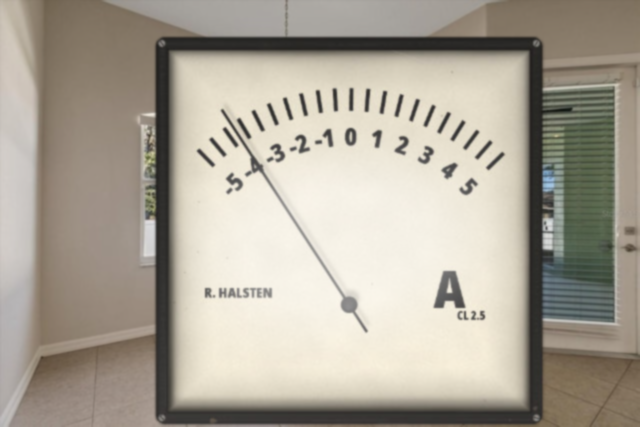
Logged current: -3.75 A
